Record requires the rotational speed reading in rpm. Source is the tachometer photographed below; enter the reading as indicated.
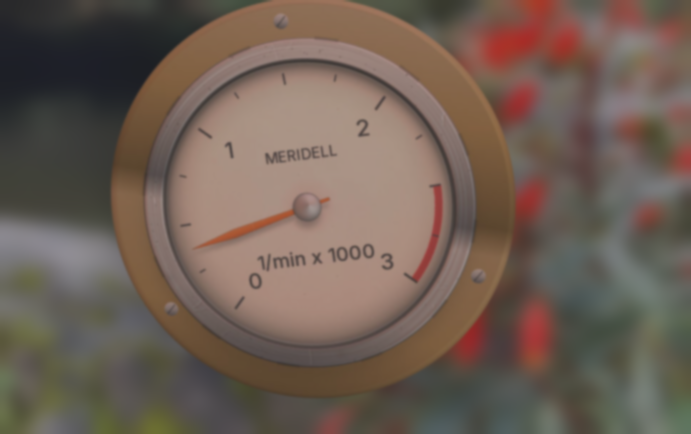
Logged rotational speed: 375 rpm
